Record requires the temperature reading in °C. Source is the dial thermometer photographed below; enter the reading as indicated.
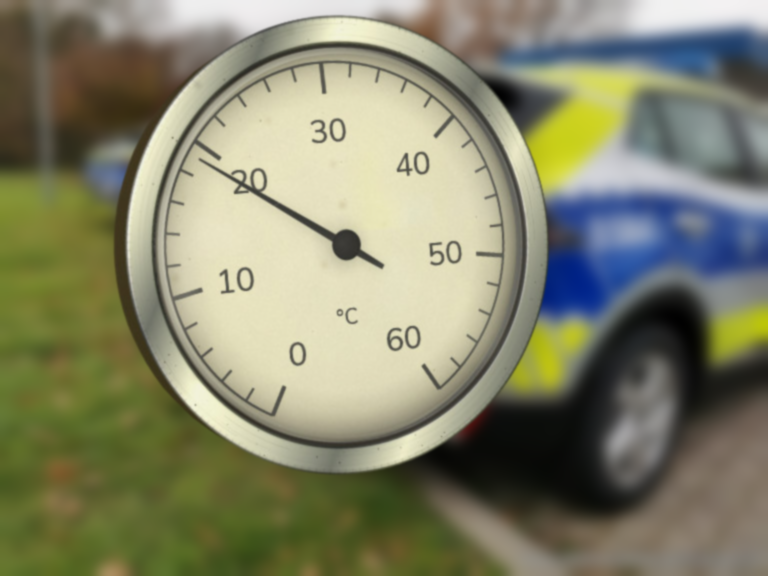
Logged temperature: 19 °C
